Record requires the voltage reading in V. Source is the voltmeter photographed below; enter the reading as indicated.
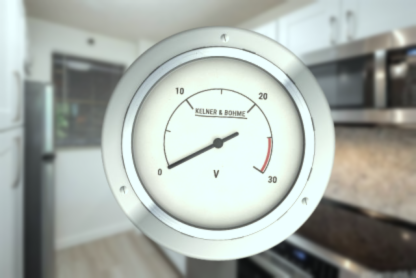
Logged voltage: 0 V
